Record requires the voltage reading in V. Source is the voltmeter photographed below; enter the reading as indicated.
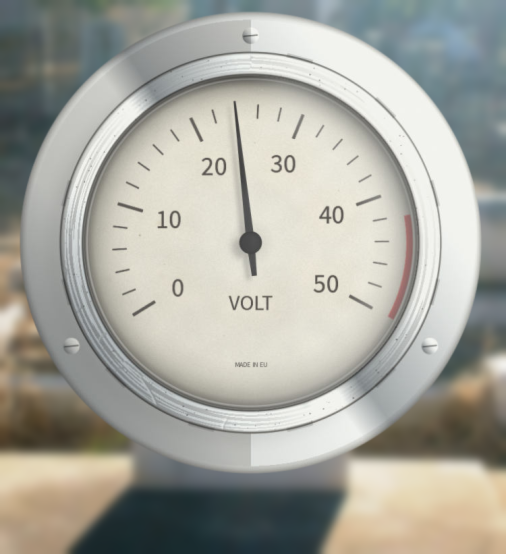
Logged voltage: 24 V
